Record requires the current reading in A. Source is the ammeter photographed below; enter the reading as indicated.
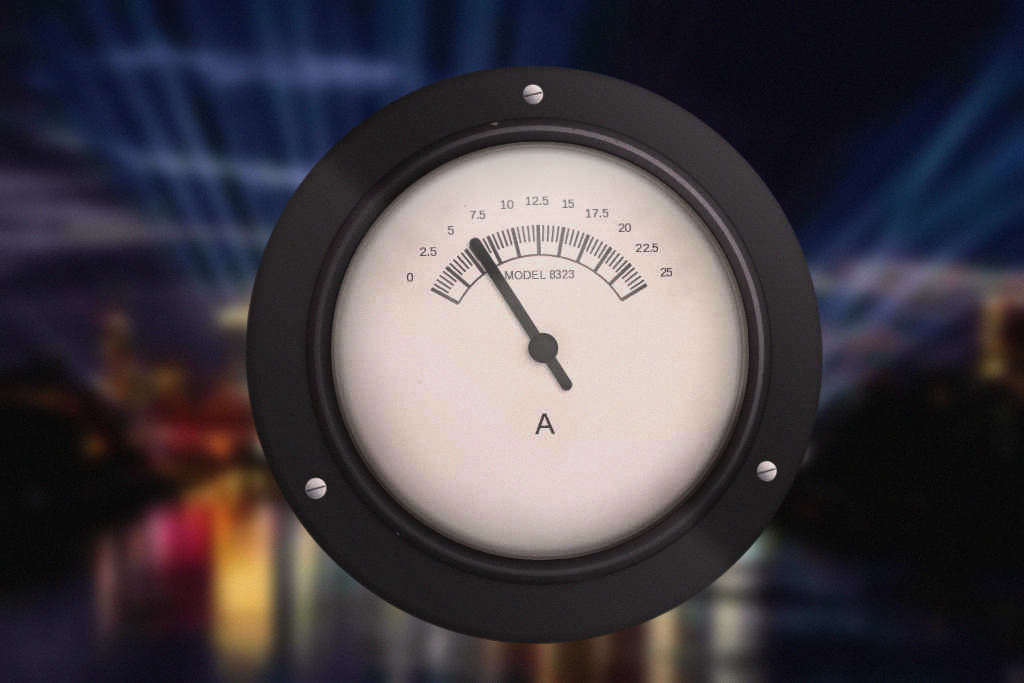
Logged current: 6 A
